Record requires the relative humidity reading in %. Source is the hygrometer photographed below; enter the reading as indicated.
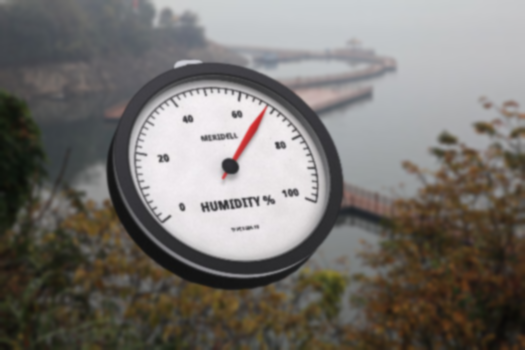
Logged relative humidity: 68 %
